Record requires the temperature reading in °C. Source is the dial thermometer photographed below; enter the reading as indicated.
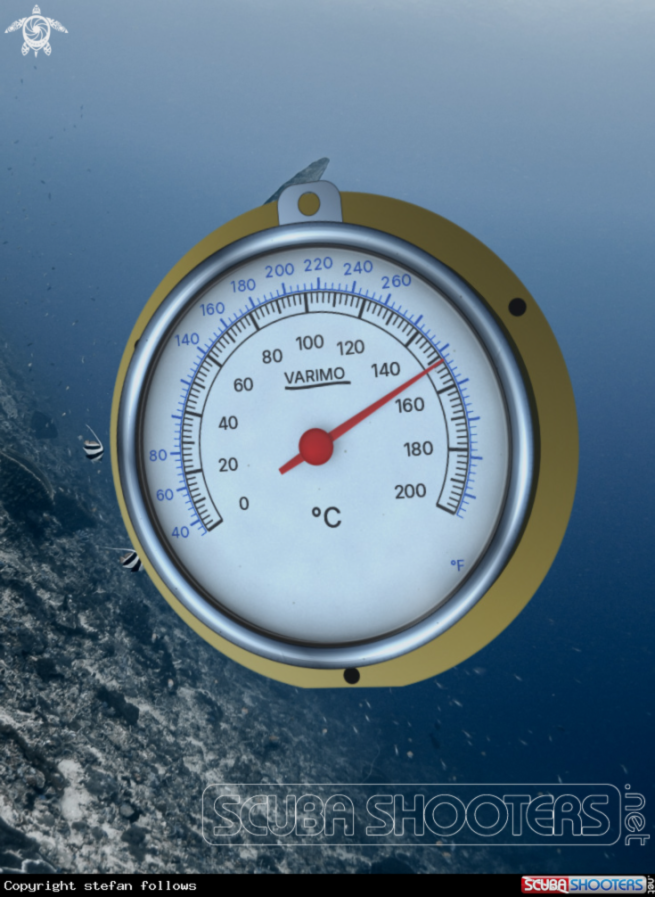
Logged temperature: 152 °C
